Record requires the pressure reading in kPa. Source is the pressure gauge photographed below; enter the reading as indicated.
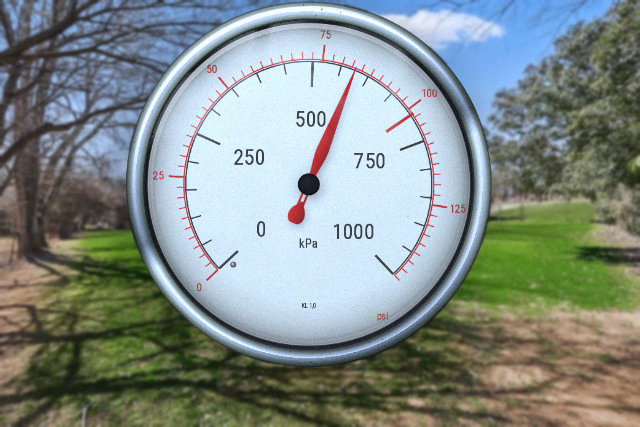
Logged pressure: 575 kPa
